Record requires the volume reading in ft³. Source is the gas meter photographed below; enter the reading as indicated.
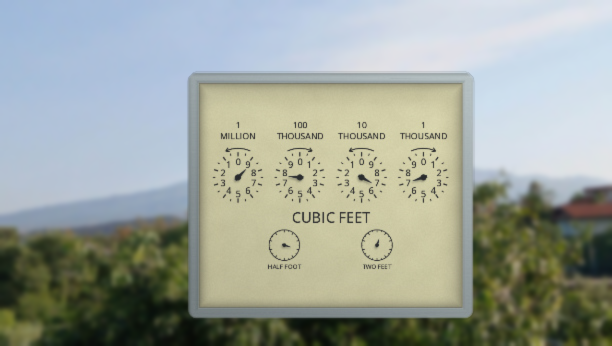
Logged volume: 876700 ft³
